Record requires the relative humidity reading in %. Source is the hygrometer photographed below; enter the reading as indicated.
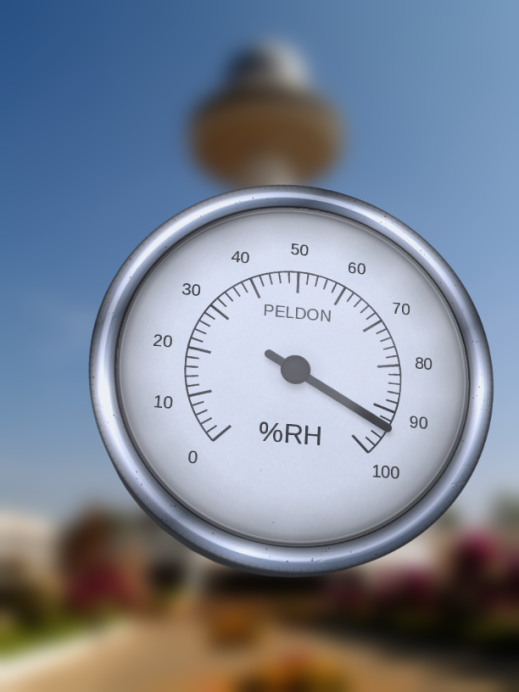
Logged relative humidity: 94 %
